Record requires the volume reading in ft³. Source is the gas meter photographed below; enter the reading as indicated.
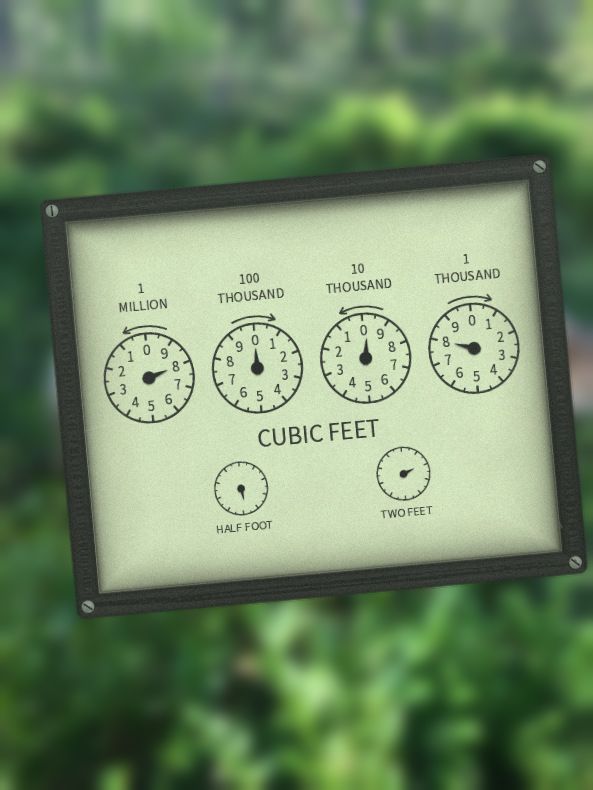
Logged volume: 799800 ft³
